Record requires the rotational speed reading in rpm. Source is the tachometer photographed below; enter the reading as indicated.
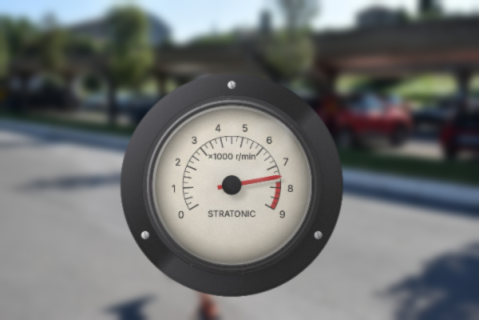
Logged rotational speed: 7500 rpm
